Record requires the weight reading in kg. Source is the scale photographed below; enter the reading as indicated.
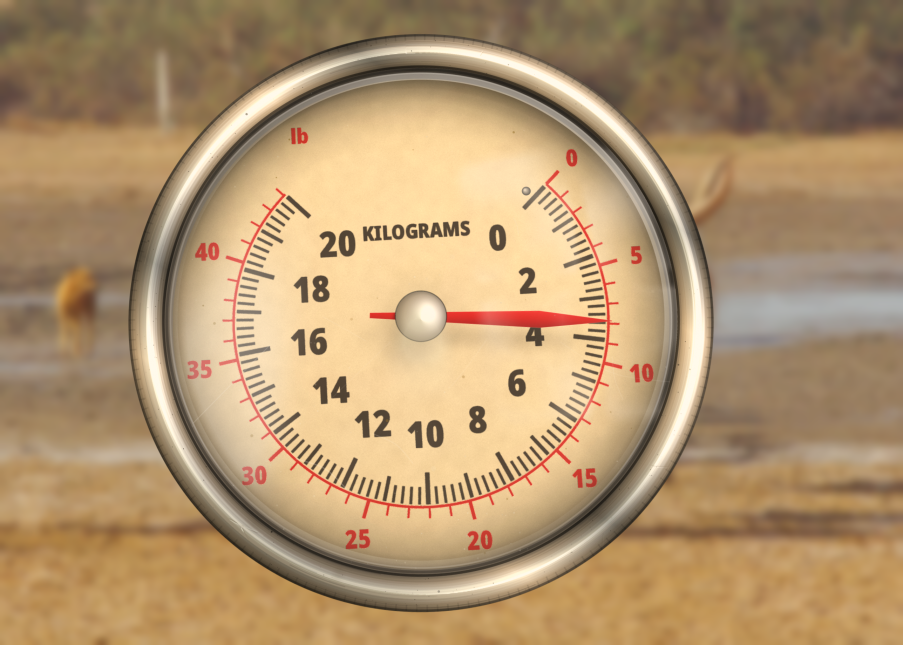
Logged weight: 3.6 kg
